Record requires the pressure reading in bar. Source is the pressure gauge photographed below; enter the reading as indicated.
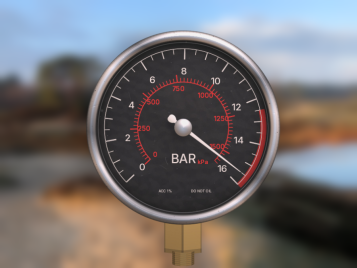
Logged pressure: 15.5 bar
